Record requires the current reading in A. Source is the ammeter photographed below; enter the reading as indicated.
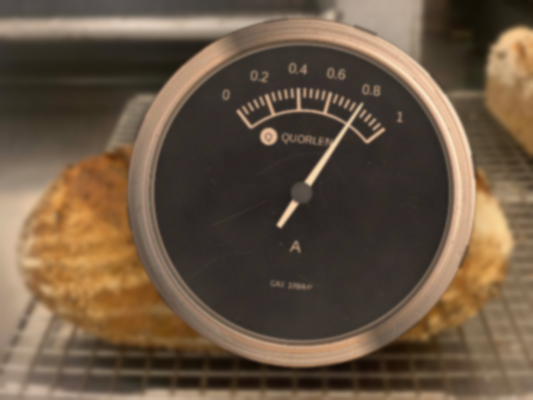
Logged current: 0.8 A
